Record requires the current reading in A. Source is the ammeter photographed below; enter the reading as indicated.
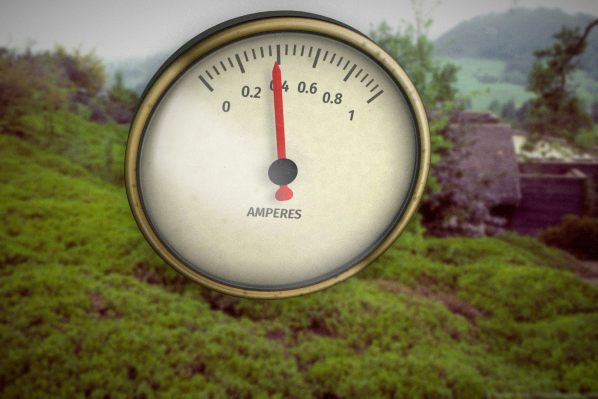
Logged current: 0.38 A
